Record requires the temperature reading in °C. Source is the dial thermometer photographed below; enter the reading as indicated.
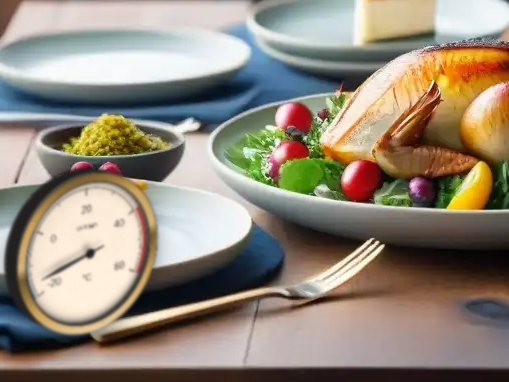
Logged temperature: -15 °C
